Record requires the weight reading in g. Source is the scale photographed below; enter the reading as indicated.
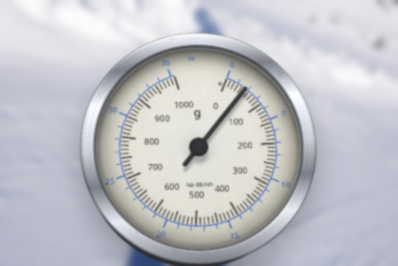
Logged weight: 50 g
